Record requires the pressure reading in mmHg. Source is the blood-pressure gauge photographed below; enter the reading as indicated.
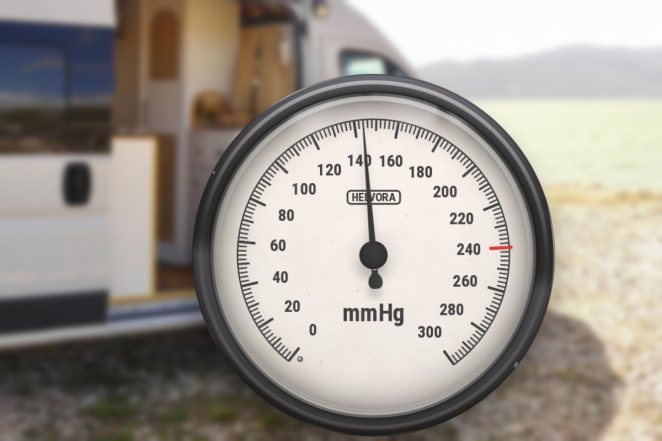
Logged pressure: 144 mmHg
